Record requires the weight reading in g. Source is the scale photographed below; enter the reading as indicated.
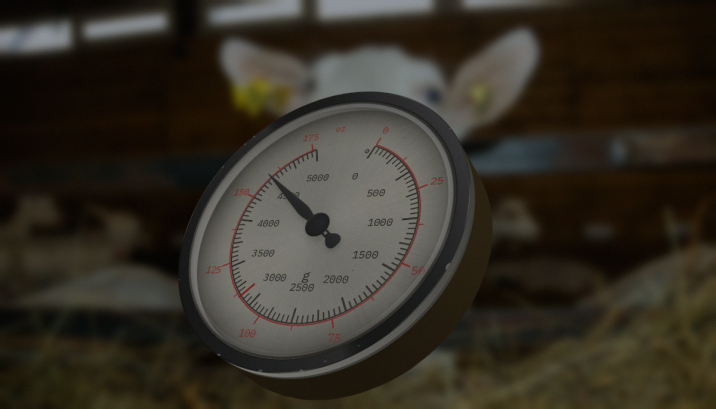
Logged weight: 4500 g
